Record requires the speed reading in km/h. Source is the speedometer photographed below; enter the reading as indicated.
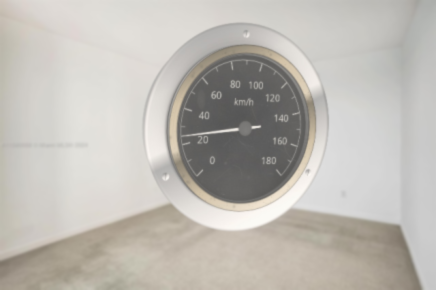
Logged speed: 25 km/h
